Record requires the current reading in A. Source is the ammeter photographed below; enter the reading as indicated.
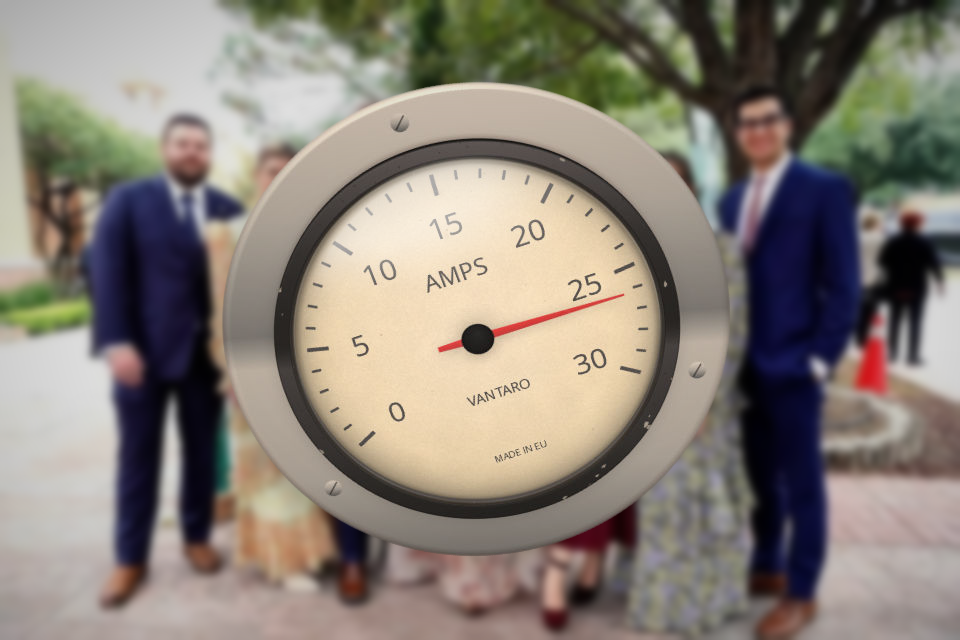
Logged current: 26 A
